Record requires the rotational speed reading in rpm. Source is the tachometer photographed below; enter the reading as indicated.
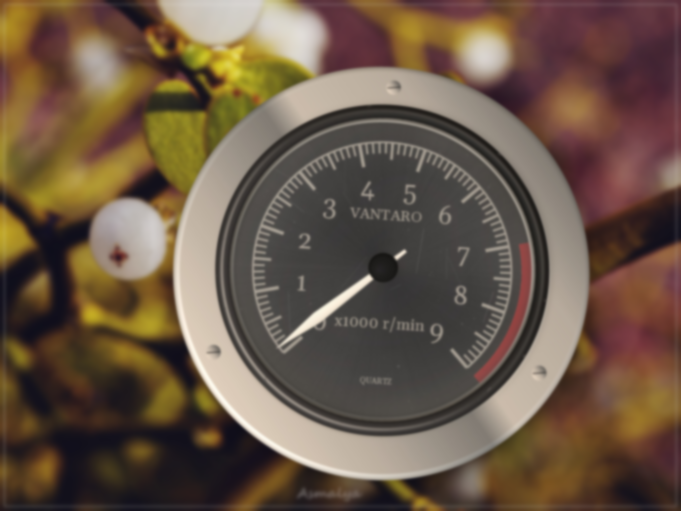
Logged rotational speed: 100 rpm
